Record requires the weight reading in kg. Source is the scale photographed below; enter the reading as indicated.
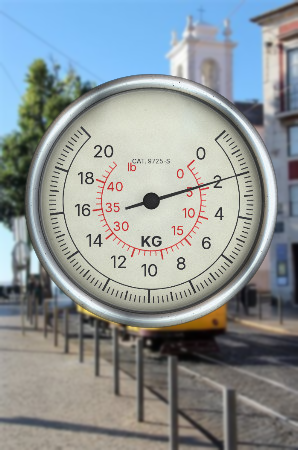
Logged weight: 2 kg
